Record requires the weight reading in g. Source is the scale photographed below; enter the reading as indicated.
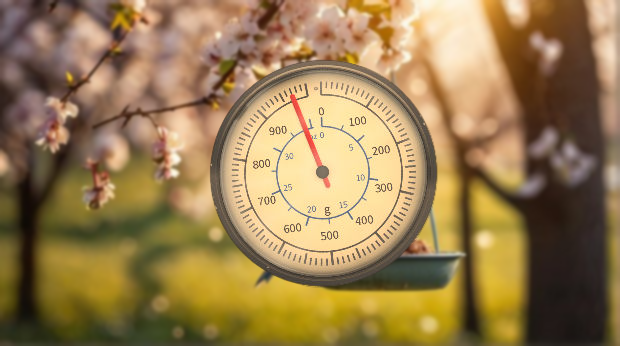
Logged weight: 970 g
